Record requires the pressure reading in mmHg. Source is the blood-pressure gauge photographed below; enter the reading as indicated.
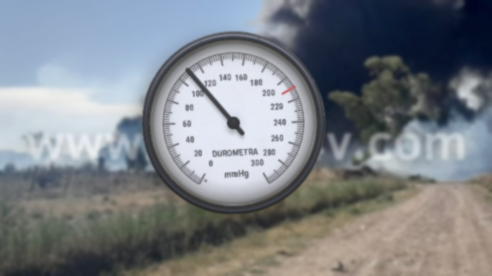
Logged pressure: 110 mmHg
